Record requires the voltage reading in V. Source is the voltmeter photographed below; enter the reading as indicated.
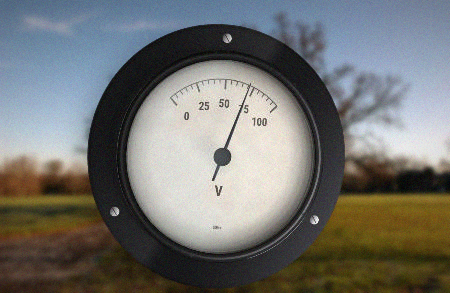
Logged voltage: 70 V
